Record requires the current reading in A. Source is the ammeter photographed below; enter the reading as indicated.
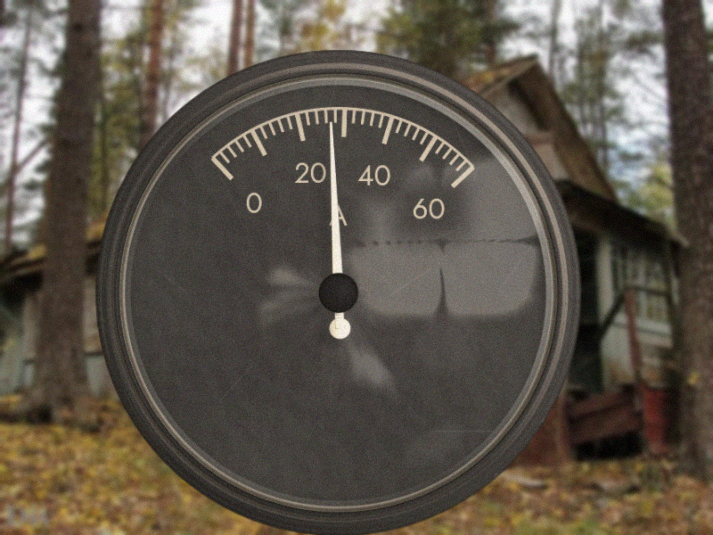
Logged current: 27 A
